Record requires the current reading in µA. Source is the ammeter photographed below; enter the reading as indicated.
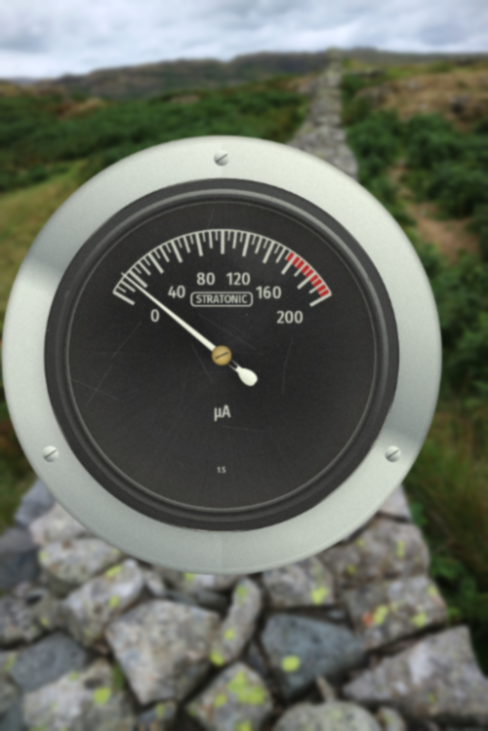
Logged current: 15 µA
